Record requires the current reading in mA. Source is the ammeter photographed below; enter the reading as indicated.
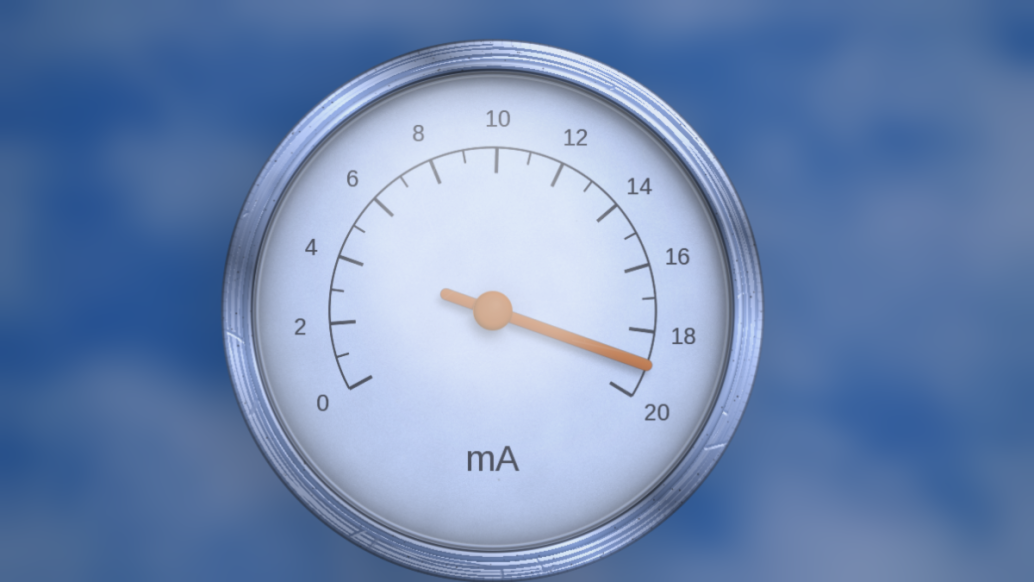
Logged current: 19 mA
